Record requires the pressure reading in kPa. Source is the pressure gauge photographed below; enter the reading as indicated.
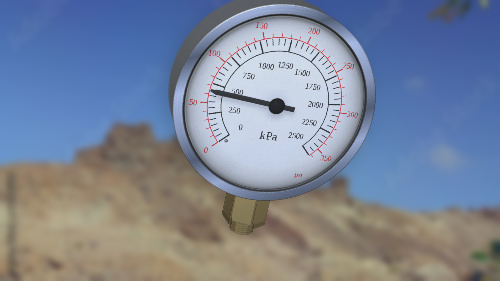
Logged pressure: 450 kPa
